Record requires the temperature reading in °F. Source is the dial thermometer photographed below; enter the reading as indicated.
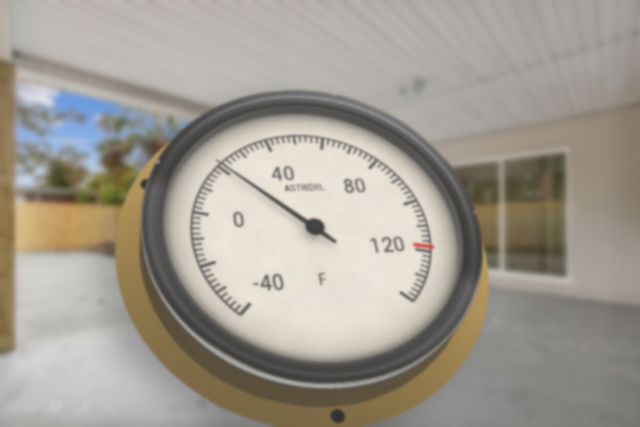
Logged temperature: 20 °F
